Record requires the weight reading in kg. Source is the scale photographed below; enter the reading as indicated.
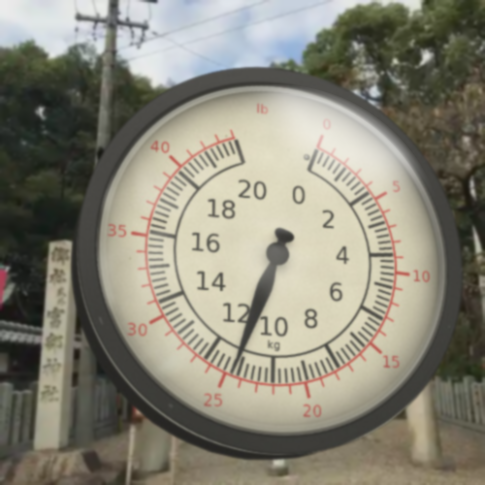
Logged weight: 11.2 kg
